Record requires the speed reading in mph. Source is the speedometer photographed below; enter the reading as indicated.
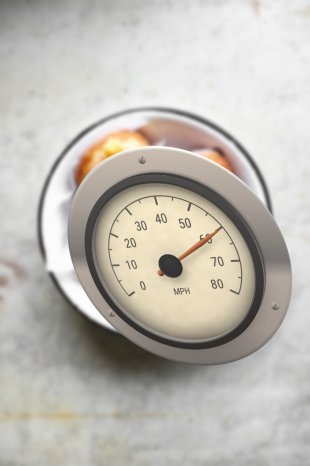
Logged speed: 60 mph
